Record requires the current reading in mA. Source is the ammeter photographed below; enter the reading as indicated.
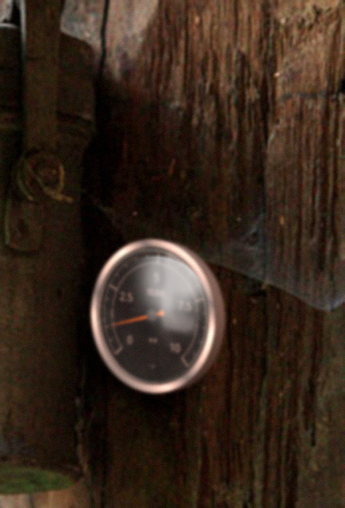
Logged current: 1 mA
